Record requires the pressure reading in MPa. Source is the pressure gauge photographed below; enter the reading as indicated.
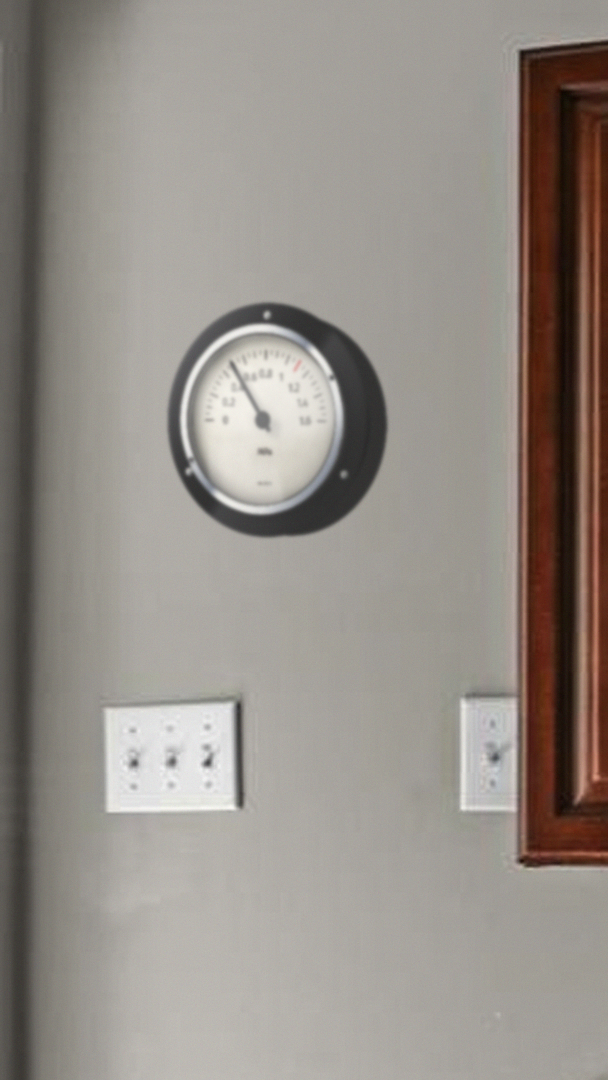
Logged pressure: 0.5 MPa
